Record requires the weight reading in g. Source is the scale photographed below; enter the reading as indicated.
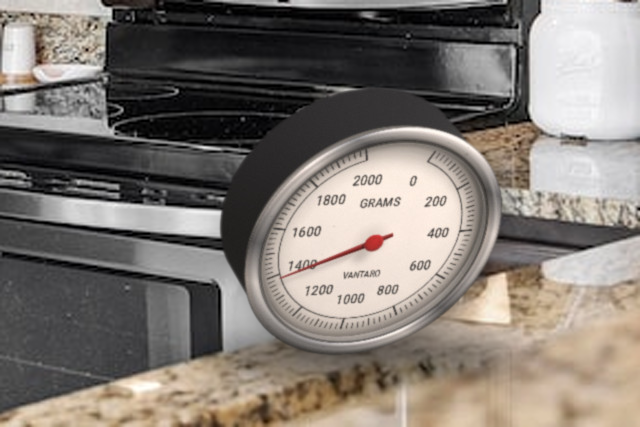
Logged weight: 1400 g
